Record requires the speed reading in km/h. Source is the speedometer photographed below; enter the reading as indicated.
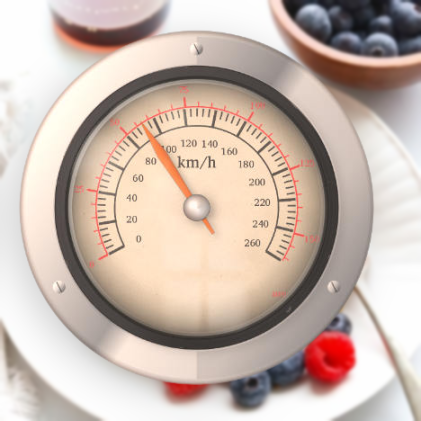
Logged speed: 92 km/h
